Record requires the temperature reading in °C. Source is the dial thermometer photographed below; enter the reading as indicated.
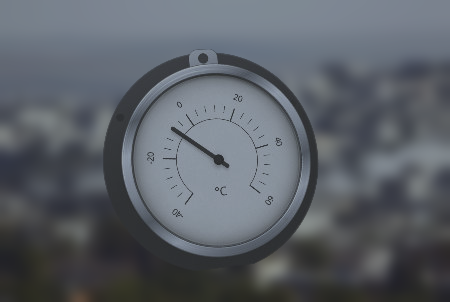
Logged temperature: -8 °C
